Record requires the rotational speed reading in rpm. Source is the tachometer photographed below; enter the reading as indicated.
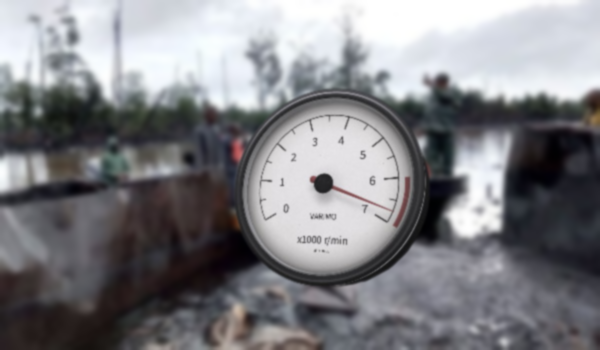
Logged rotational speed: 6750 rpm
